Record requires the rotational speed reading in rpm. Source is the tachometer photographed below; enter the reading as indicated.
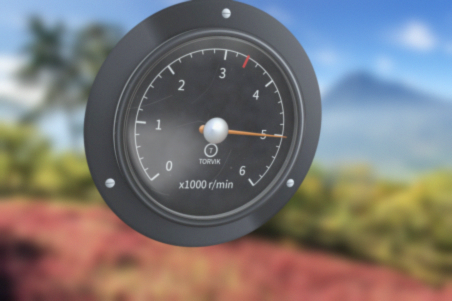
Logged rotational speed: 5000 rpm
